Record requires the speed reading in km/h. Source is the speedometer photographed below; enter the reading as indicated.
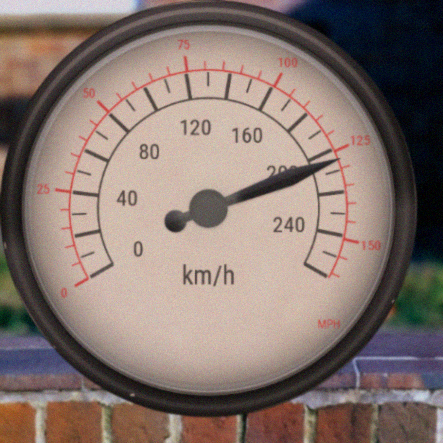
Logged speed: 205 km/h
